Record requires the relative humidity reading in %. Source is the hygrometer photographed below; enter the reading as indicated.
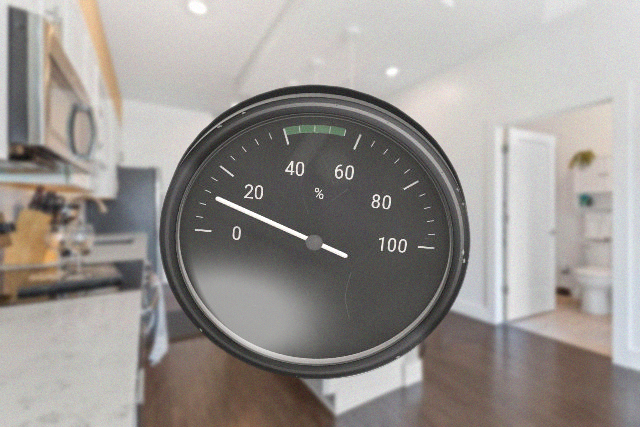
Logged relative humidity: 12 %
